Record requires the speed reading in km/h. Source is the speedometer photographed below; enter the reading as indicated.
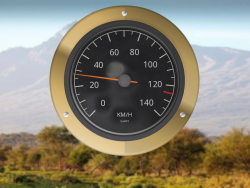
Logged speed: 27.5 km/h
